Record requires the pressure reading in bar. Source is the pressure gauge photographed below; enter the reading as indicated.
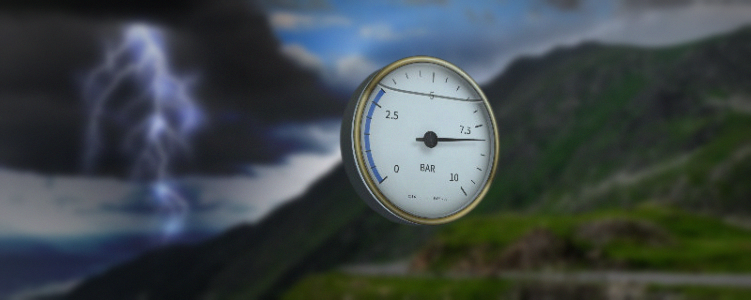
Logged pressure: 8 bar
